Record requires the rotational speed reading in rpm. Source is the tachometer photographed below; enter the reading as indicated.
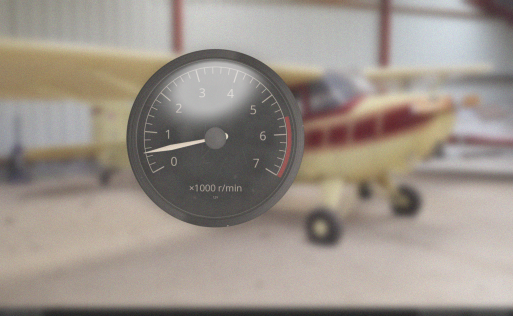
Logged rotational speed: 500 rpm
